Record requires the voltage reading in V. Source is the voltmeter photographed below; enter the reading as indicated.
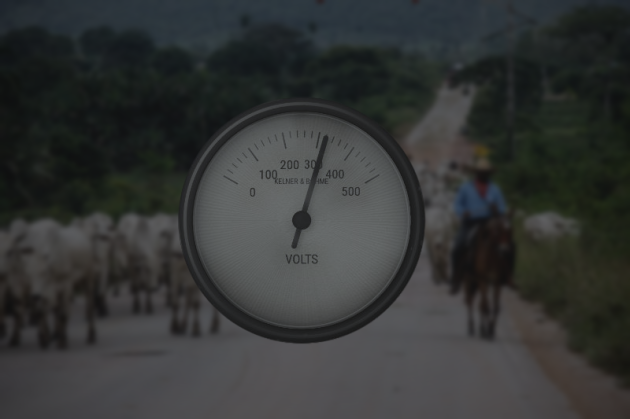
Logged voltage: 320 V
